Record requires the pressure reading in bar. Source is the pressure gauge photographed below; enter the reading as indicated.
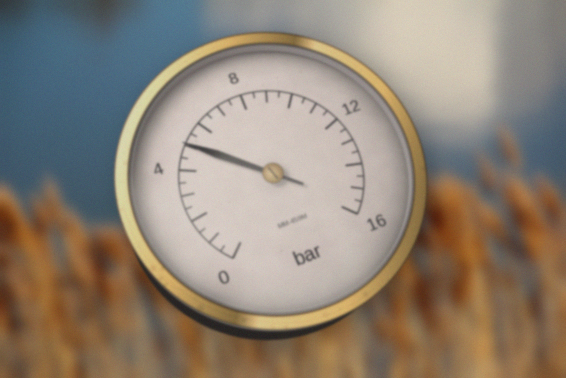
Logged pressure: 5 bar
